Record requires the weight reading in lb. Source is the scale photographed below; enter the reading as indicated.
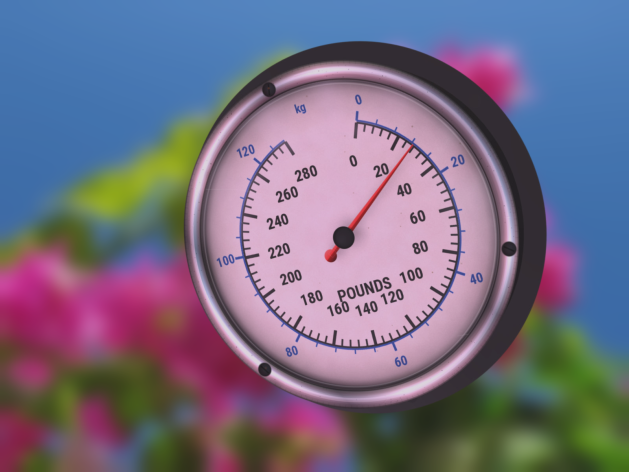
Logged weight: 28 lb
